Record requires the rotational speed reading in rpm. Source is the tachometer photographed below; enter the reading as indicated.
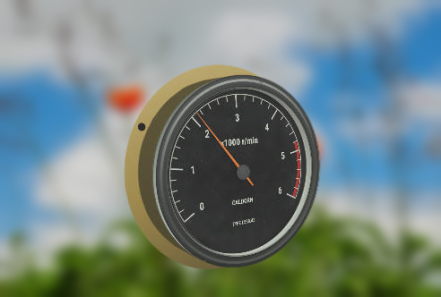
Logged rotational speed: 2100 rpm
